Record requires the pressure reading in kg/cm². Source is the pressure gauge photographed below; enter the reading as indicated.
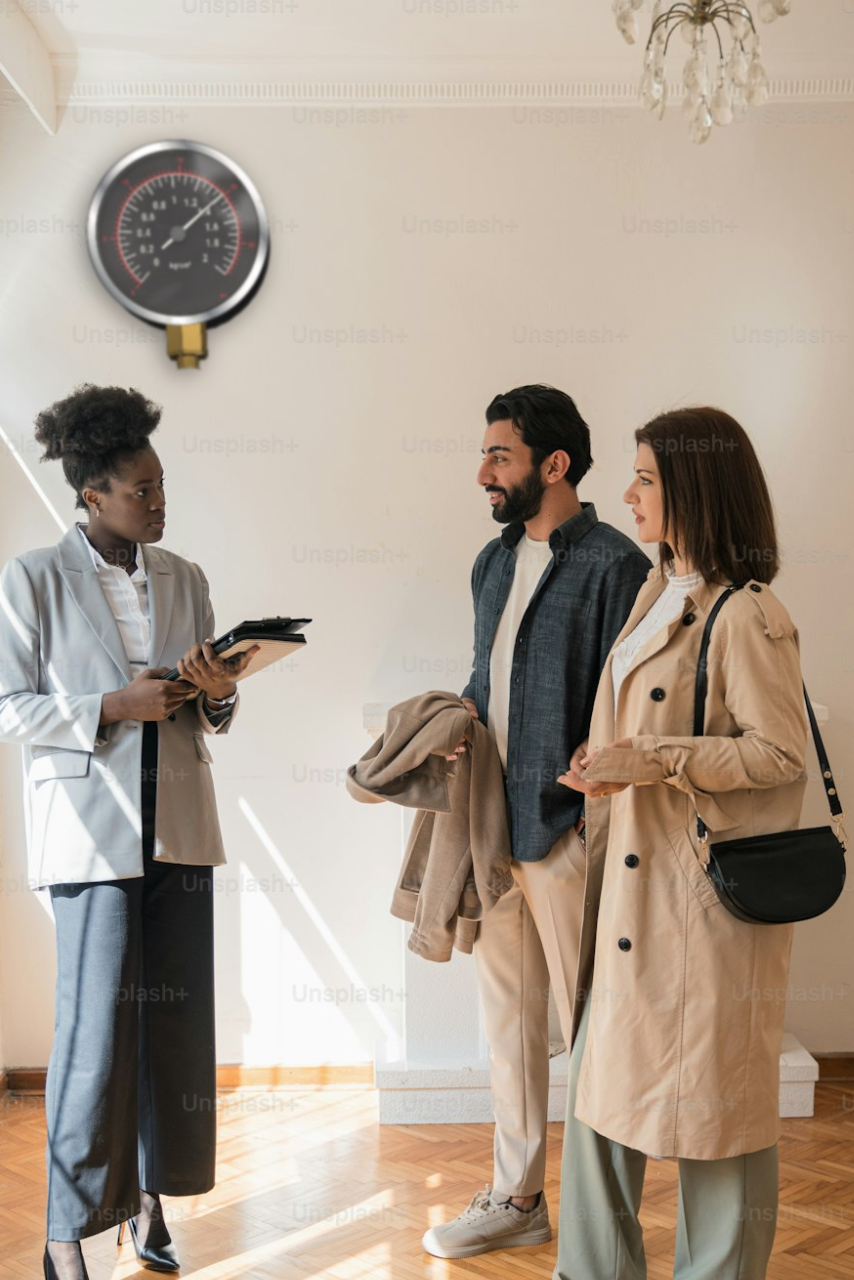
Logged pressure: 1.4 kg/cm²
